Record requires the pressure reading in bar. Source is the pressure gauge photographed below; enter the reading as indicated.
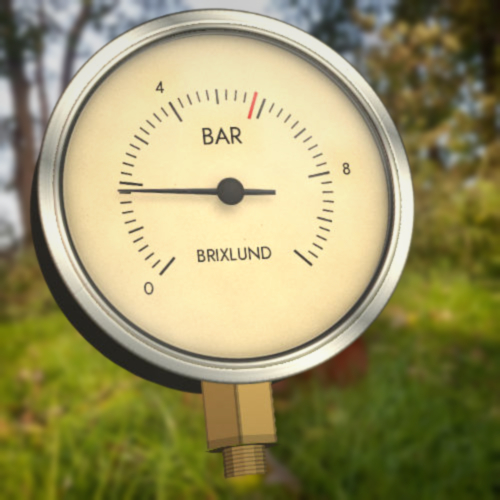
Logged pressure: 1.8 bar
